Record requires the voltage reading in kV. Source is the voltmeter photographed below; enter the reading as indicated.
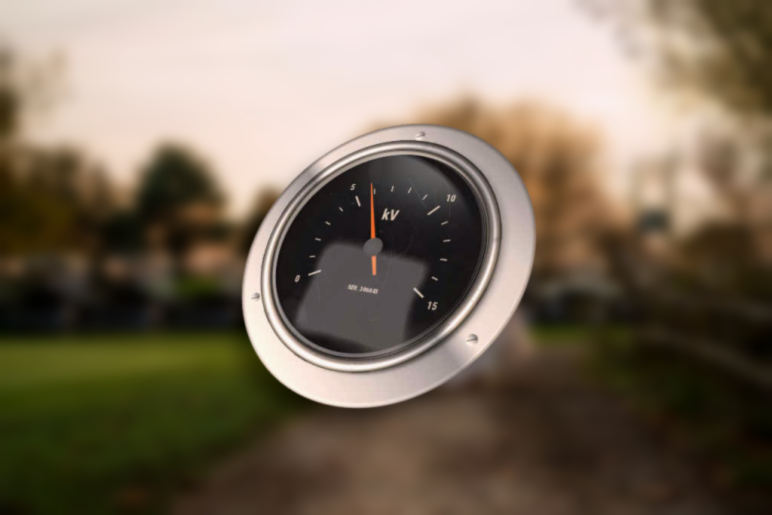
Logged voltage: 6 kV
